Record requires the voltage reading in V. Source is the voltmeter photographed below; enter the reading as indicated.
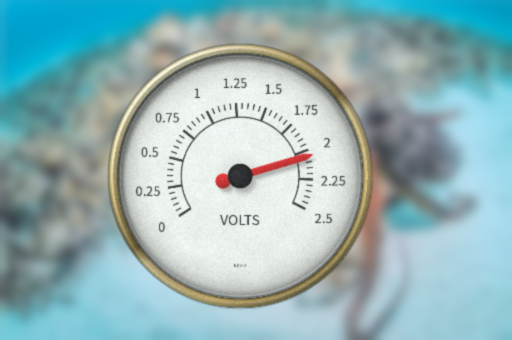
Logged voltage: 2.05 V
